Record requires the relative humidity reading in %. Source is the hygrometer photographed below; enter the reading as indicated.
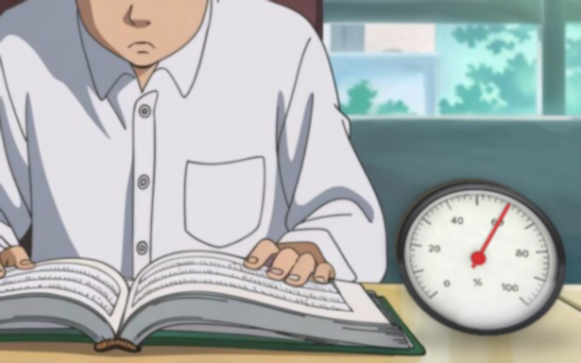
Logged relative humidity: 60 %
